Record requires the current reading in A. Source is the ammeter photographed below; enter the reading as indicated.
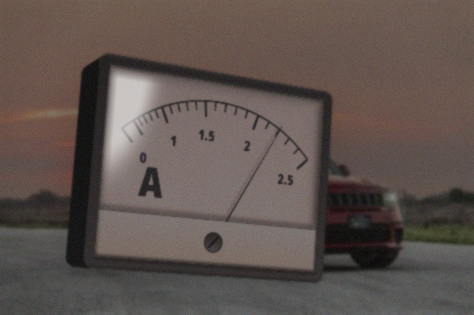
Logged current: 2.2 A
